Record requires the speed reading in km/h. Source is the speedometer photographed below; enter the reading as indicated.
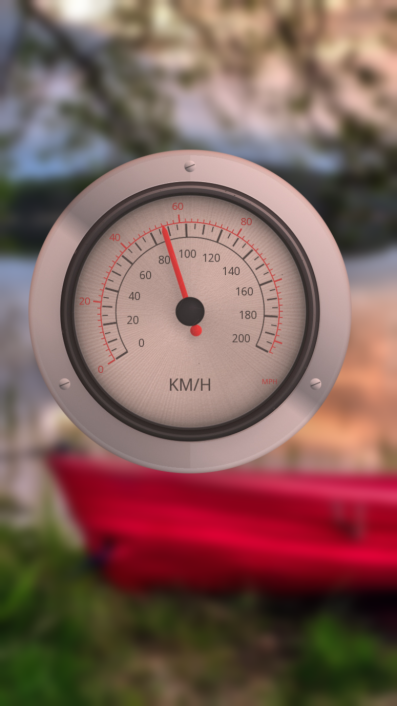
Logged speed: 87.5 km/h
